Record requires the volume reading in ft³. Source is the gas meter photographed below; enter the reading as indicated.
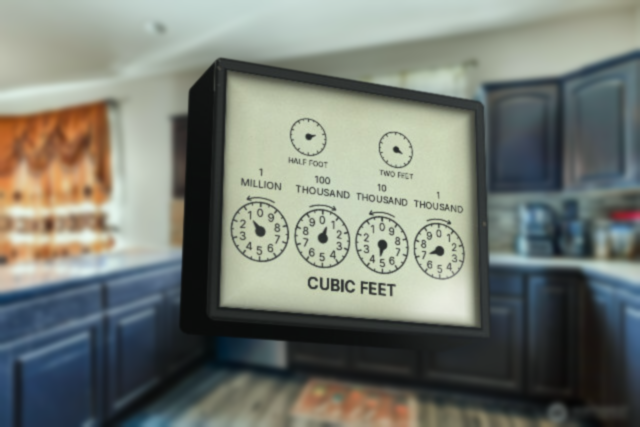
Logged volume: 104700 ft³
